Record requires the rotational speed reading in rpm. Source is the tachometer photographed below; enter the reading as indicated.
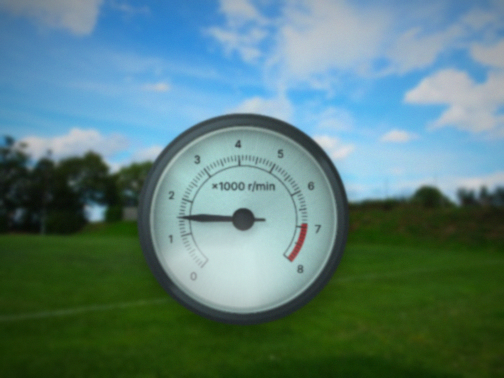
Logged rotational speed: 1500 rpm
